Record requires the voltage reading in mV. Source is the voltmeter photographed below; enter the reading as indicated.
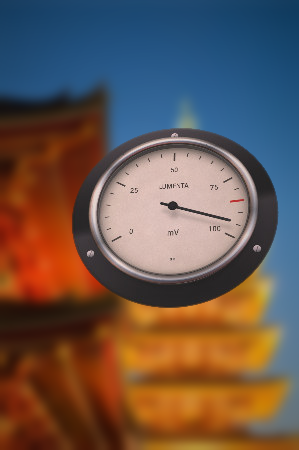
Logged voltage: 95 mV
